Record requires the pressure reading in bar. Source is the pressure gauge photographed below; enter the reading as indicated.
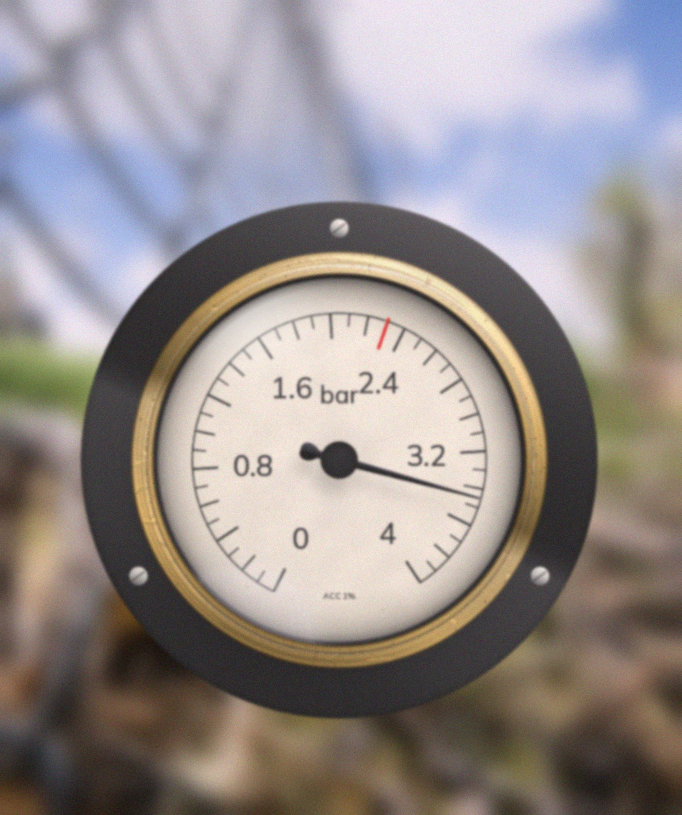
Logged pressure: 3.45 bar
